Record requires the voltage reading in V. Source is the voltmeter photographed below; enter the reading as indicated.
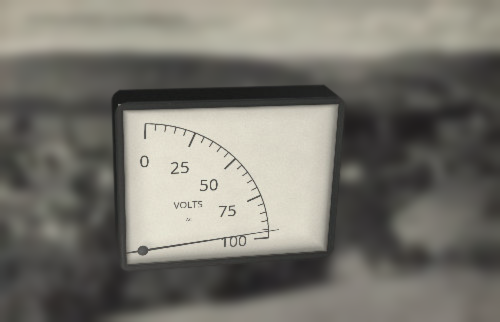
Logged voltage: 95 V
